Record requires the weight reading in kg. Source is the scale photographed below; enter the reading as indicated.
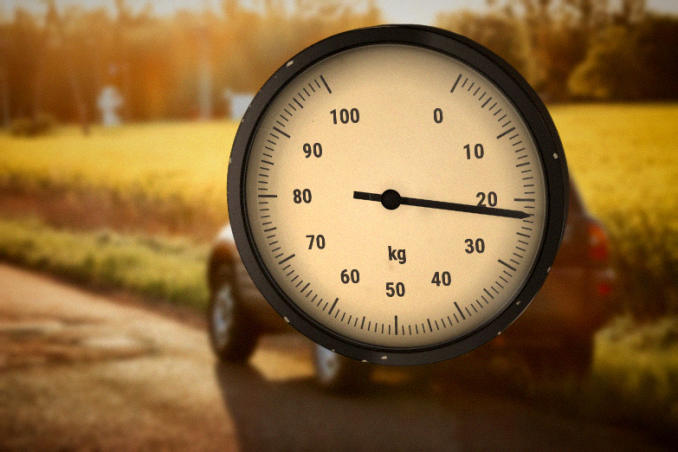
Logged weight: 22 kg
